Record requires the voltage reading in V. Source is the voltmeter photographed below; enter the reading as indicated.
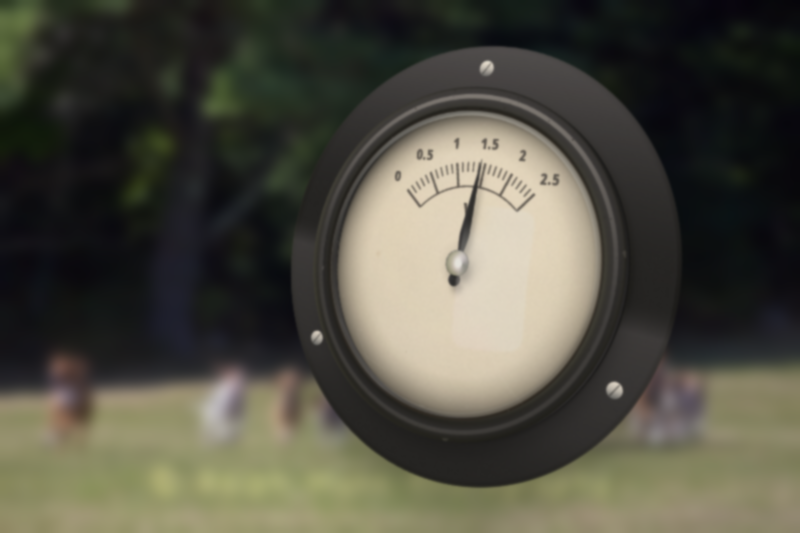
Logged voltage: 1.5 V
